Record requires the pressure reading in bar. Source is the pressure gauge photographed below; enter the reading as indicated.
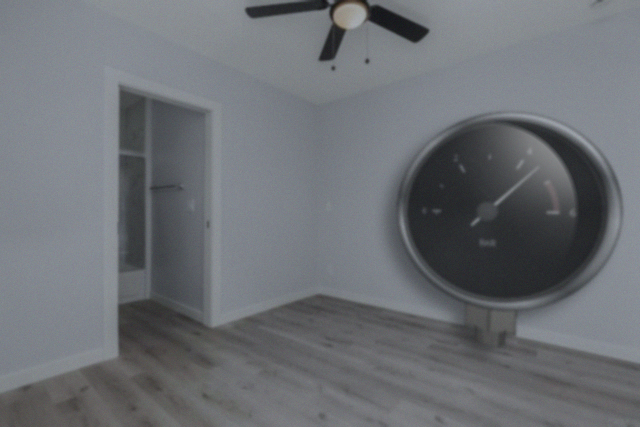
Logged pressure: 4.5 bar
